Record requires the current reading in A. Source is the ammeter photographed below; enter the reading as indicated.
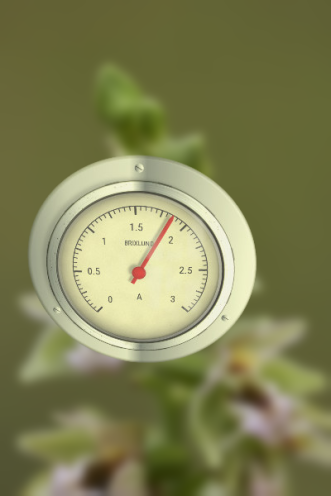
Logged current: 1.85 A
